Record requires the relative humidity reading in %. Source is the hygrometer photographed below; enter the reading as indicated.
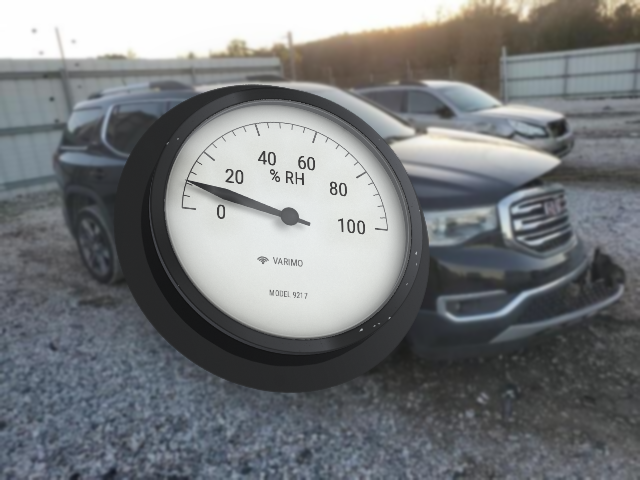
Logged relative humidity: 8 %
